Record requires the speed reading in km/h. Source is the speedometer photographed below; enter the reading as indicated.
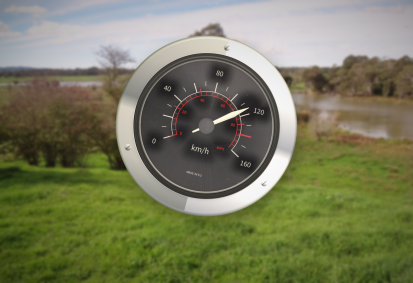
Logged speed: 115 km/h
